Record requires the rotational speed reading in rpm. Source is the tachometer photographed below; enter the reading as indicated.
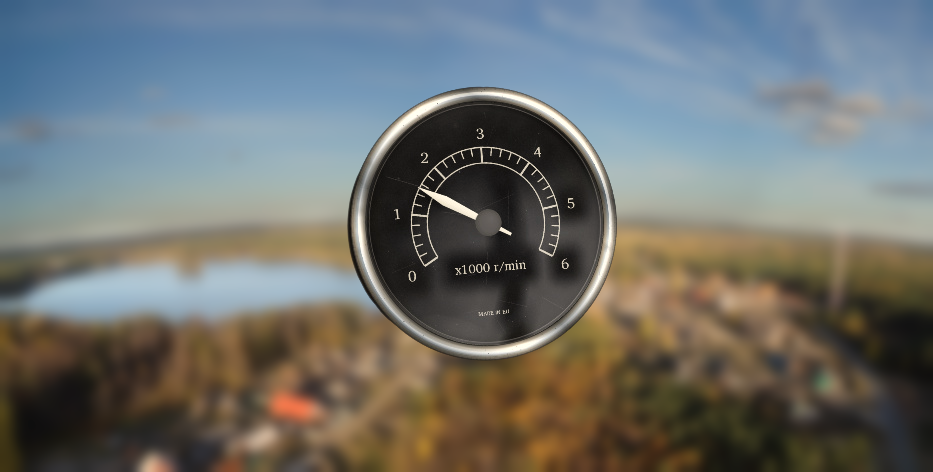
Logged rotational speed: 1500 rpm
